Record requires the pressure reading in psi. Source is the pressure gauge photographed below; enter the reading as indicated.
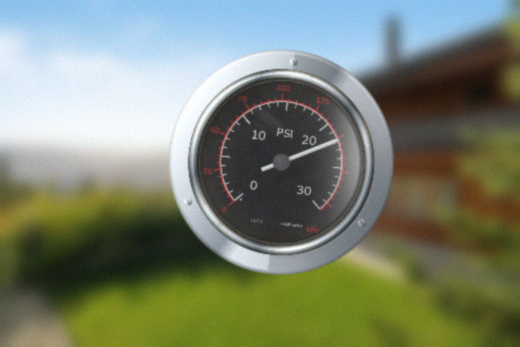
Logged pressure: 22 psi
